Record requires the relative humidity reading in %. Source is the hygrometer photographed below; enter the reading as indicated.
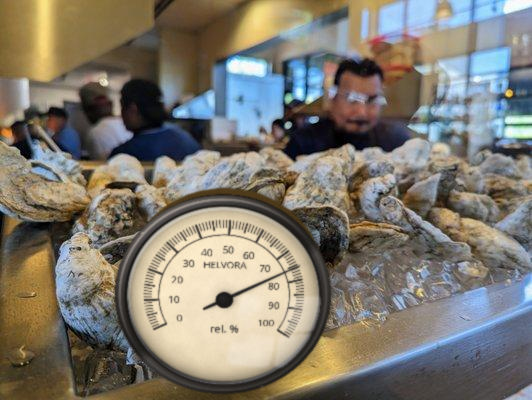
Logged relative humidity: 75 %
